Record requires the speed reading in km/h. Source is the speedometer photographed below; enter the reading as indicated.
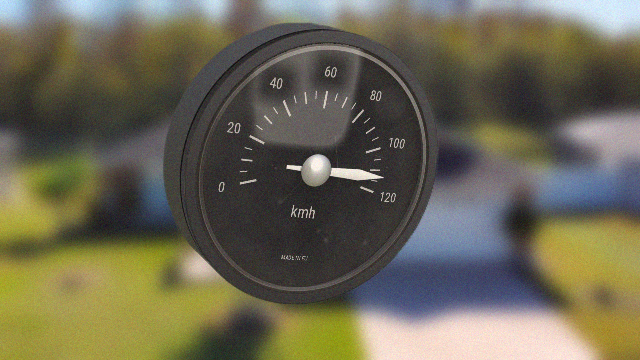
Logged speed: 112.5 km/h
